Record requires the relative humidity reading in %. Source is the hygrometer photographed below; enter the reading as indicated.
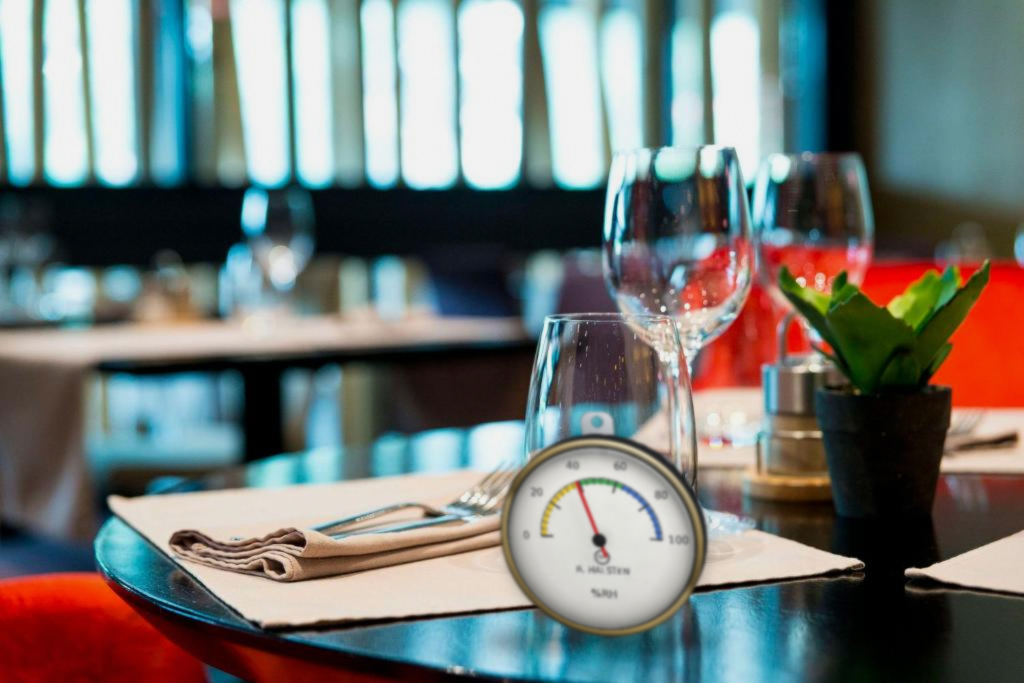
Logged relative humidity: 40 %
